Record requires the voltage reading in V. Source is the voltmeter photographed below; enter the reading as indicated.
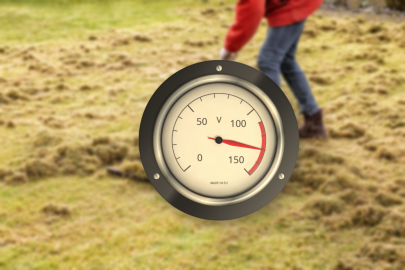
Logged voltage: 130 V
